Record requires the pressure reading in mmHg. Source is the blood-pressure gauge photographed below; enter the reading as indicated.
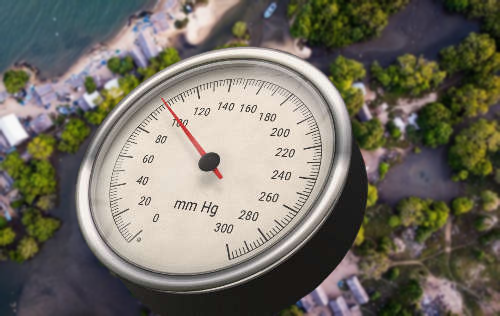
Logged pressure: 100 mmHg
